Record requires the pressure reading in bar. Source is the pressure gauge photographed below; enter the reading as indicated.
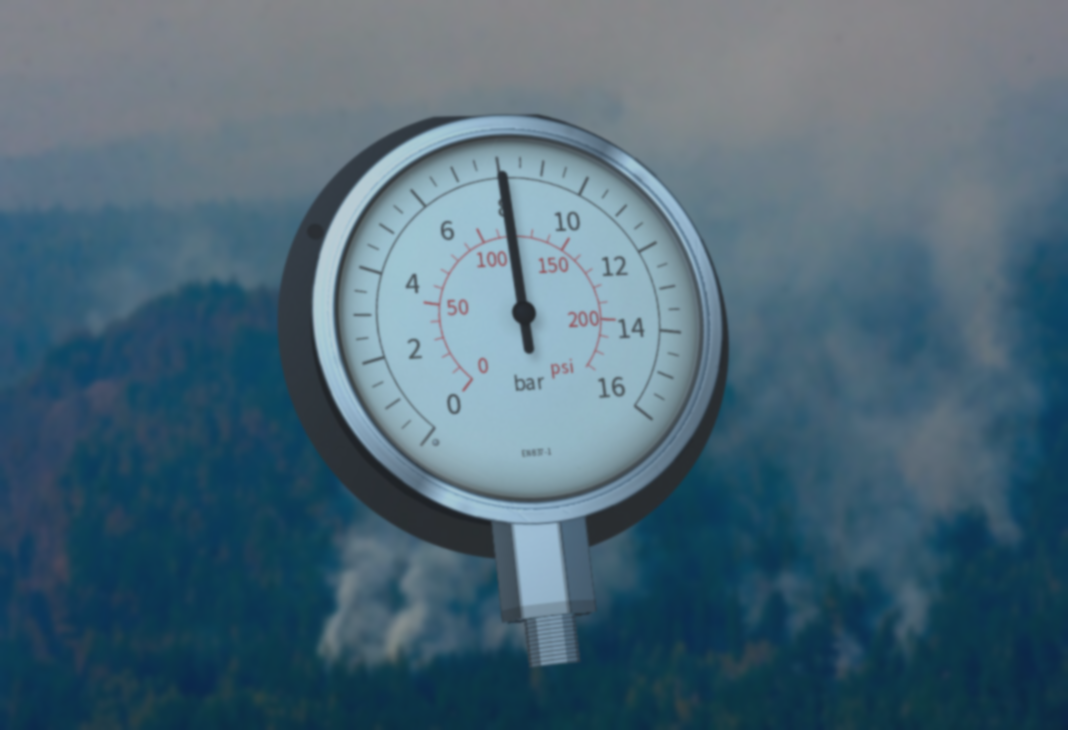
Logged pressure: 8 bar
